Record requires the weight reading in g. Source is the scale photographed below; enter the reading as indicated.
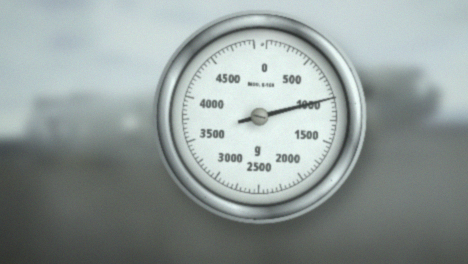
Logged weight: 1000 g
